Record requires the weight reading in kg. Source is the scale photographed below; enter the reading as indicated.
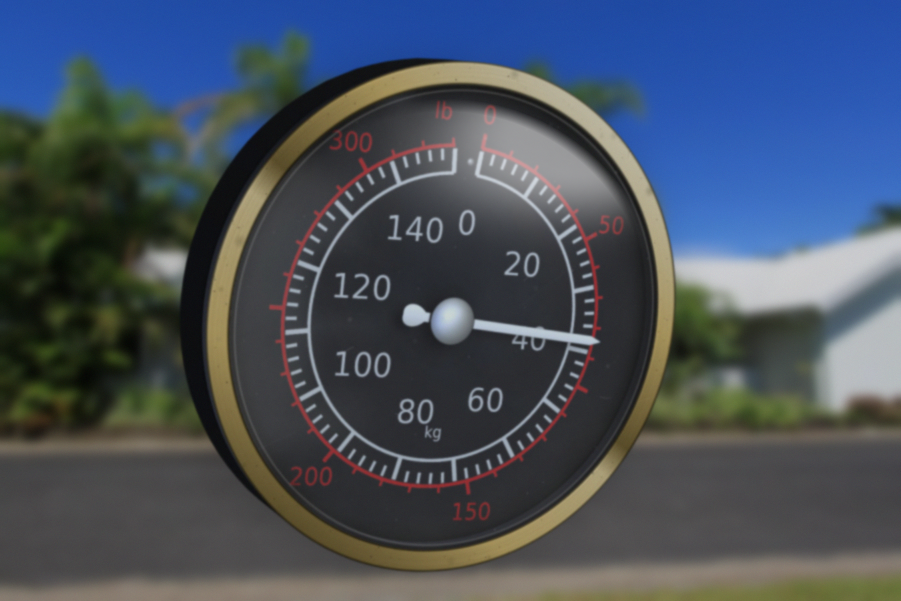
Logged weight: 38 kg
